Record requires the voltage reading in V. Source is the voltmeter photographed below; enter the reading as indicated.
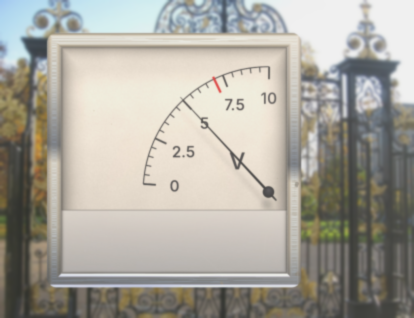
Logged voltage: 5 V
